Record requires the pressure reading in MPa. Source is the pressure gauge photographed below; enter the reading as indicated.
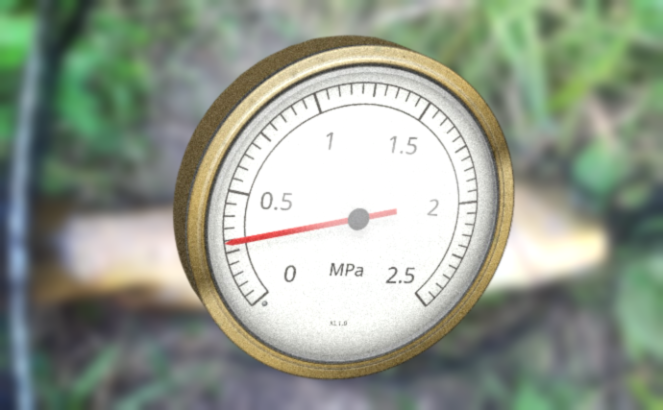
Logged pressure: 0.3 MPa
